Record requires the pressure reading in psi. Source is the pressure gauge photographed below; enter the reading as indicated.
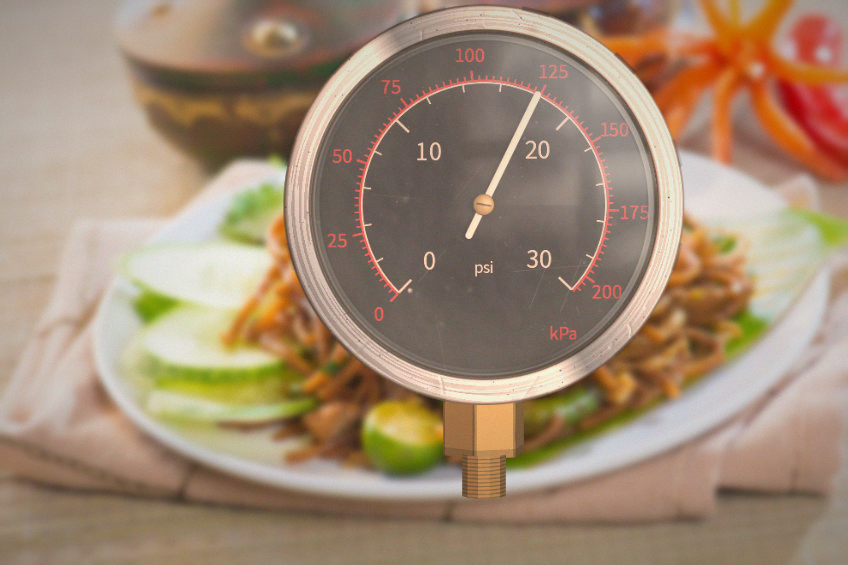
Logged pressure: 18 psi
